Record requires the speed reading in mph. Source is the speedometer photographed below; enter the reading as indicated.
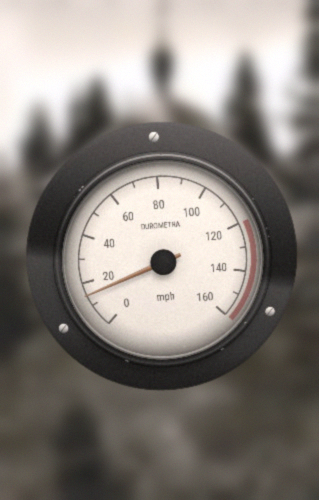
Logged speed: 15 mph
